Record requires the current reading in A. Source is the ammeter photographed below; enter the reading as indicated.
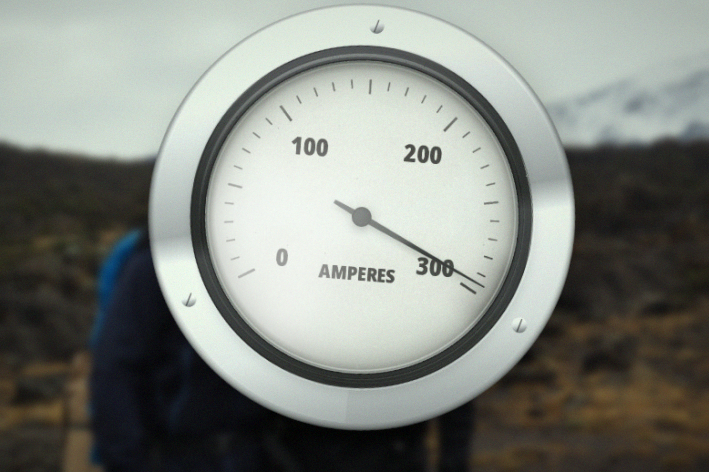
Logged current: 295 A
